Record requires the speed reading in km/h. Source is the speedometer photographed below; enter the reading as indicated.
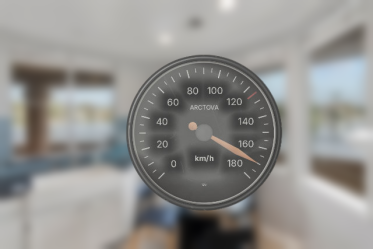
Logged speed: 170 km/h
